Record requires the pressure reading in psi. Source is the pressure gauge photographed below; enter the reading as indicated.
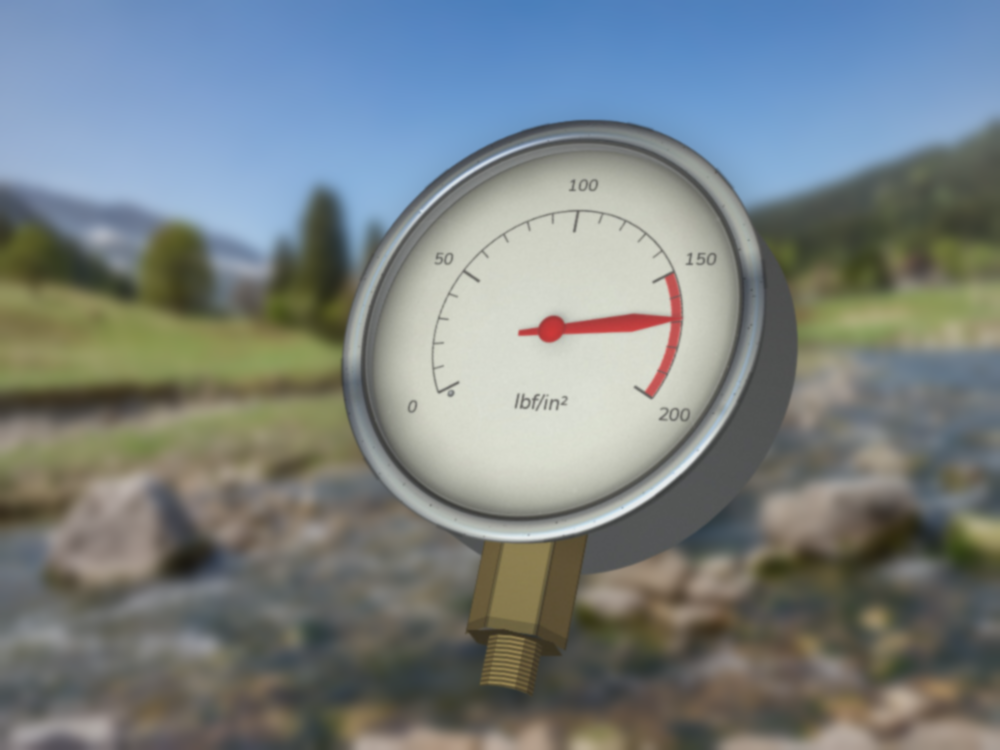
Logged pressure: 170 psi
